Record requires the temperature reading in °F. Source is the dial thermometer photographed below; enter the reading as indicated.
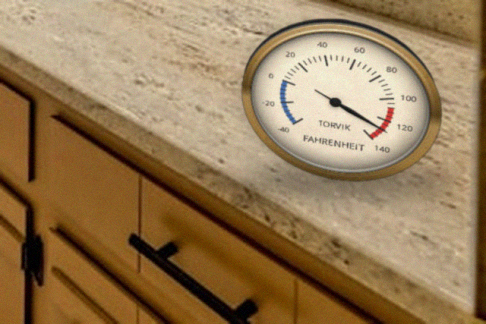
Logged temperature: 128 °F
